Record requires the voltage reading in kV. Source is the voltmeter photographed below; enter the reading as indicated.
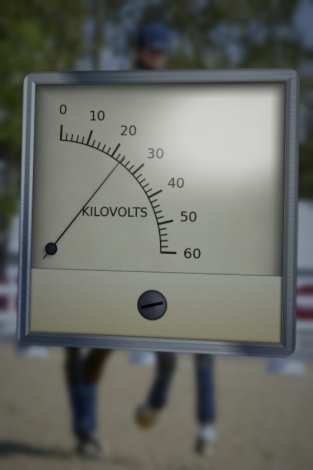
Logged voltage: 24 kV
